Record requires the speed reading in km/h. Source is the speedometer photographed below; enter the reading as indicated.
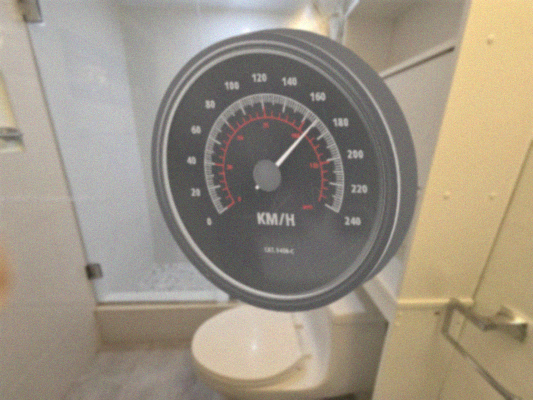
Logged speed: 170 km/h
